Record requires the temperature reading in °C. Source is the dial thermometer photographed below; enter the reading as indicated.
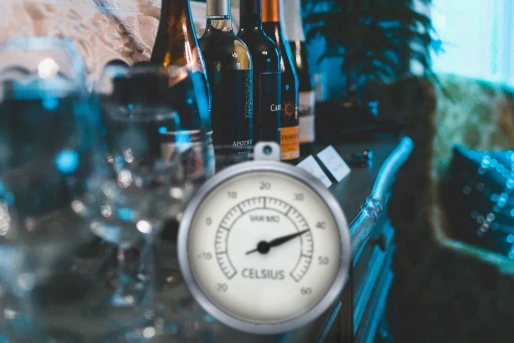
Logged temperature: 40 °C
